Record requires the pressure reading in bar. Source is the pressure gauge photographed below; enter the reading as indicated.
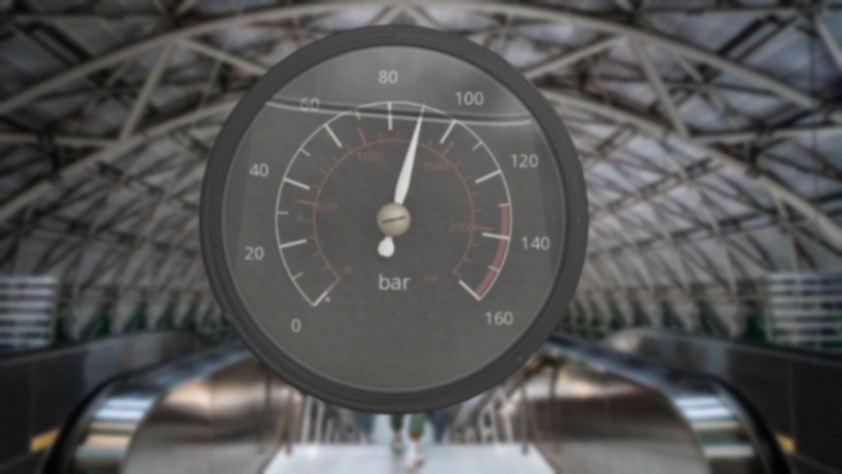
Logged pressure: 90 bar
